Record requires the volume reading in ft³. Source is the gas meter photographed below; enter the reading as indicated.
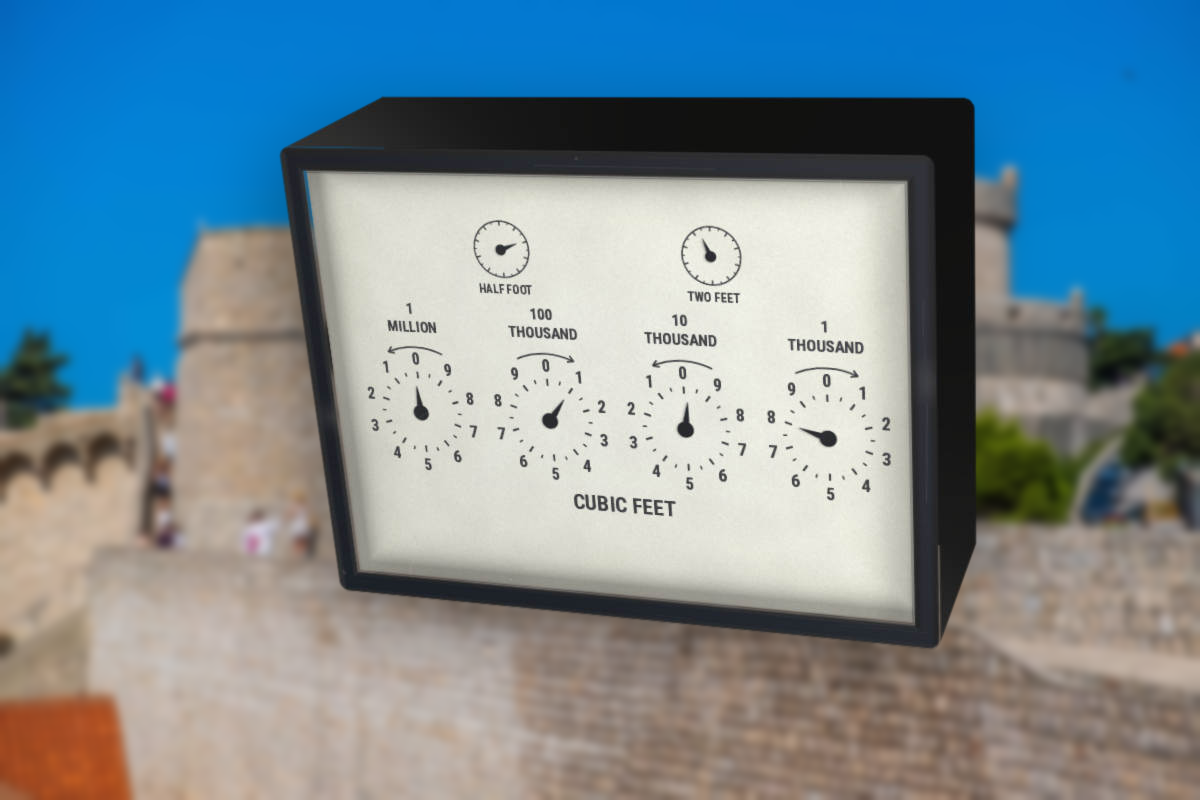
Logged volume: 9800 ft³
